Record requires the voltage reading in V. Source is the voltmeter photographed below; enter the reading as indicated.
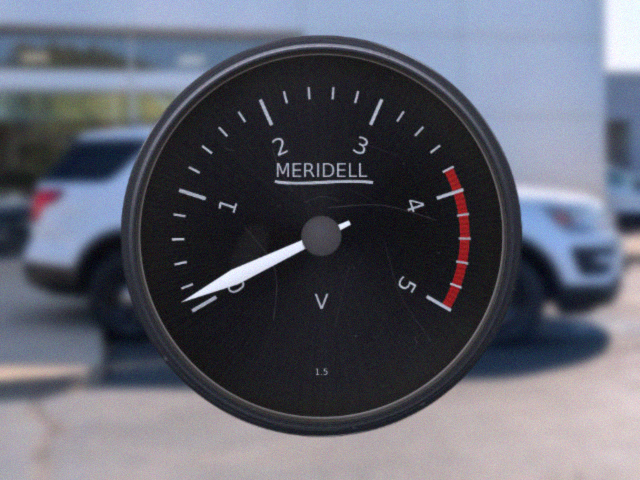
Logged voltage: 0.1 V
